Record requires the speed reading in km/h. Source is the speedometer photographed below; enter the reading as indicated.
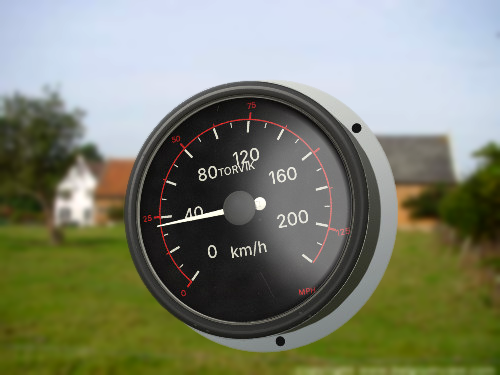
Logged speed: 35 km/h
